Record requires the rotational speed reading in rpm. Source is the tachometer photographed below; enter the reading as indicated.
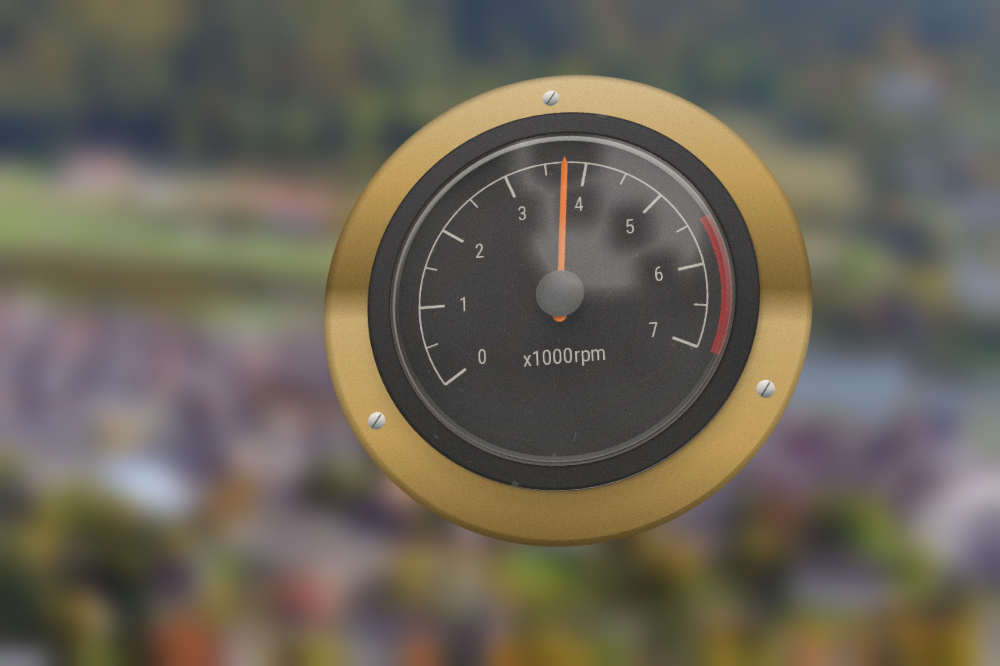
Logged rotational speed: 3750 rpm
